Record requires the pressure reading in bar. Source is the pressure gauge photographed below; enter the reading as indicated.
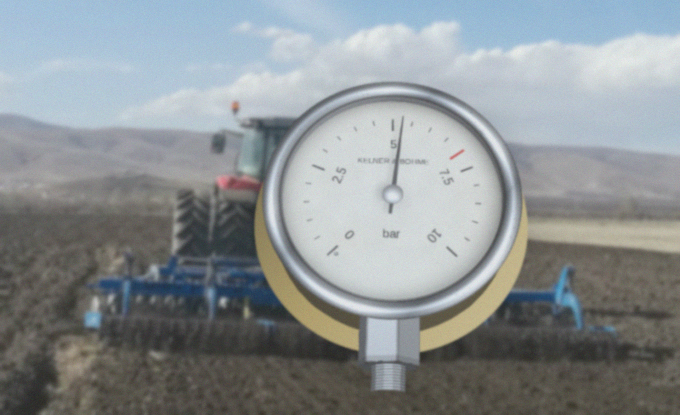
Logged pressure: 5.25 bar
